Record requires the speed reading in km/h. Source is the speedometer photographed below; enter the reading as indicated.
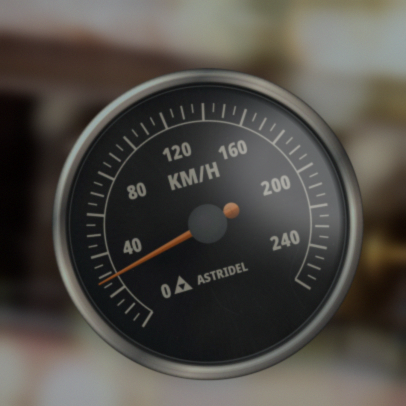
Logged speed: 27.5 km/h
